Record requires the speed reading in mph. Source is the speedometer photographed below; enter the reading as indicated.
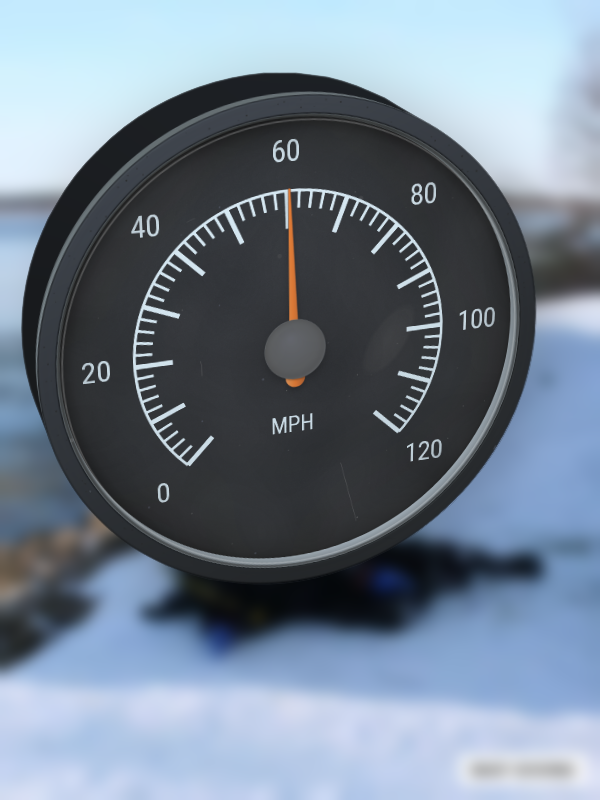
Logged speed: 60 mph
